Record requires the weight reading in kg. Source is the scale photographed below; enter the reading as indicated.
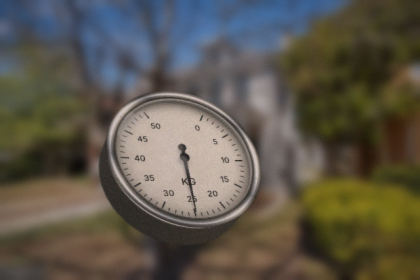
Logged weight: 25 kg
